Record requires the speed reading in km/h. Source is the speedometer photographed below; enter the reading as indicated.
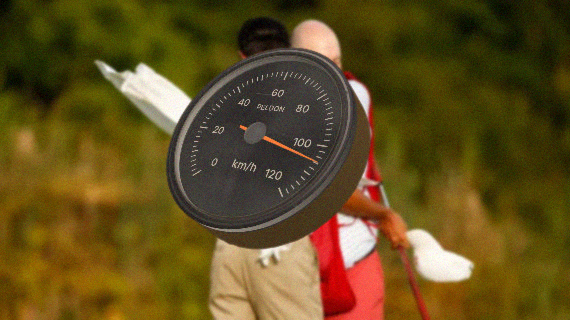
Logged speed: 106 km/h
